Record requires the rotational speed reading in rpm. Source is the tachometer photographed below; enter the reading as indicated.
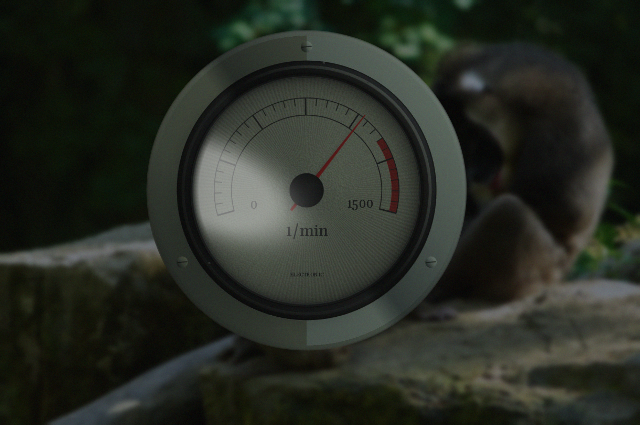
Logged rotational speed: 1025 rpm
